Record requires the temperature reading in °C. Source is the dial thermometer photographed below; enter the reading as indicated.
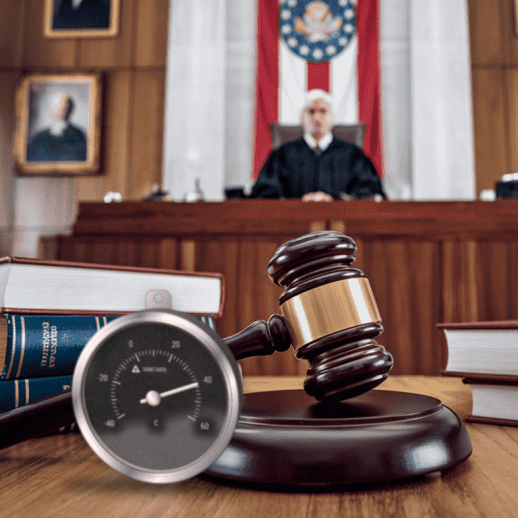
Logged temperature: 40 °C
